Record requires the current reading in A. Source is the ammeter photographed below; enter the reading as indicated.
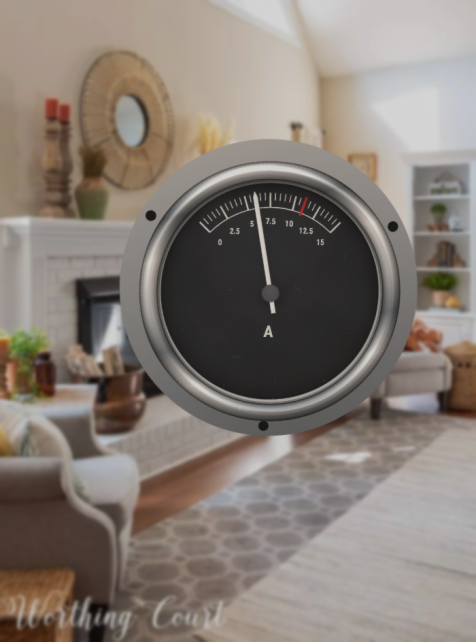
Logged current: 6 A
